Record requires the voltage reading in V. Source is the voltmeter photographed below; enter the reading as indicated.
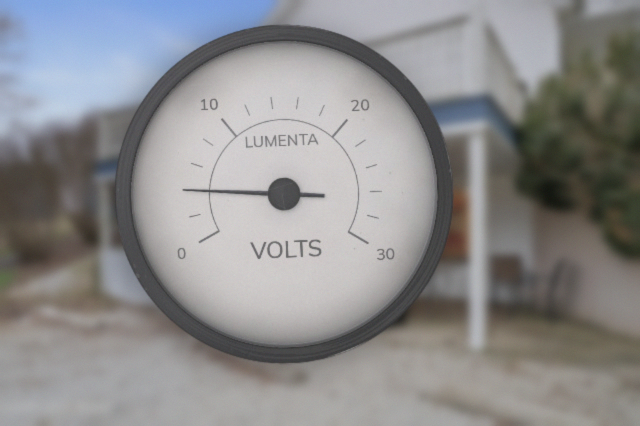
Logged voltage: 4 V
